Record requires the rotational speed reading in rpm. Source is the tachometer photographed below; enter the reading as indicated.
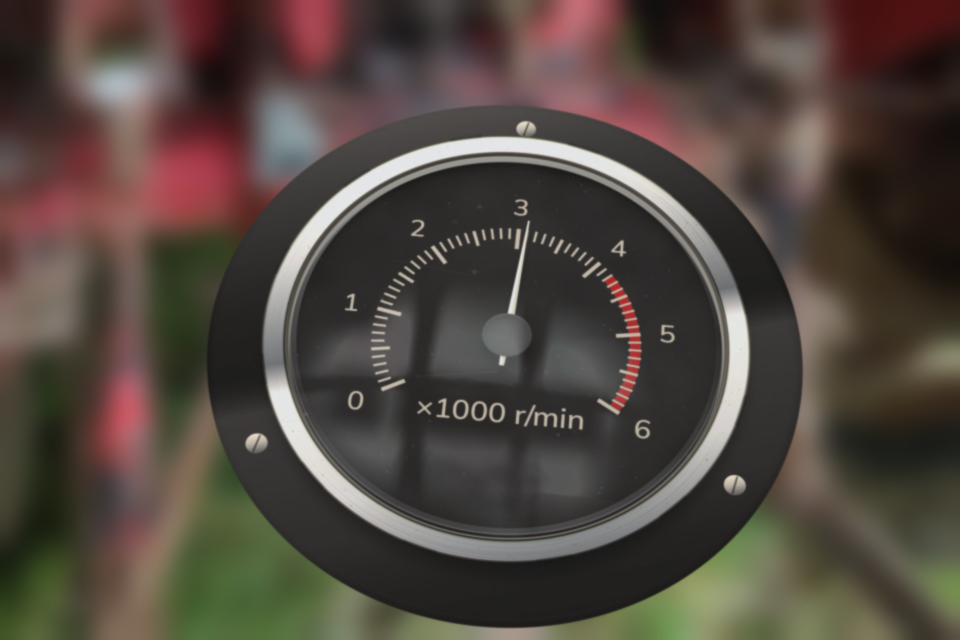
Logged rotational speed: 3100 rpm
